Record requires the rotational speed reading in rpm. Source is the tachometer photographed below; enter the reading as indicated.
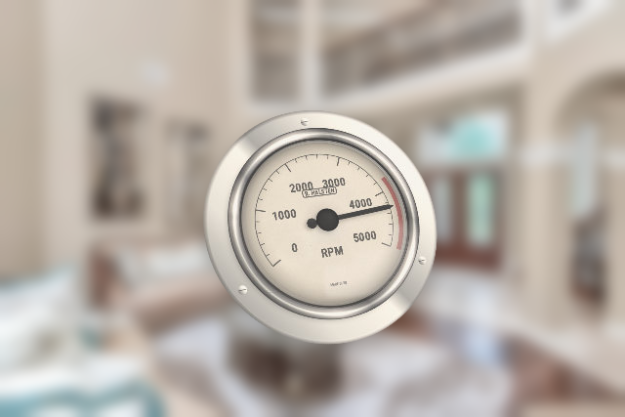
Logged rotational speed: 4300 rpm
